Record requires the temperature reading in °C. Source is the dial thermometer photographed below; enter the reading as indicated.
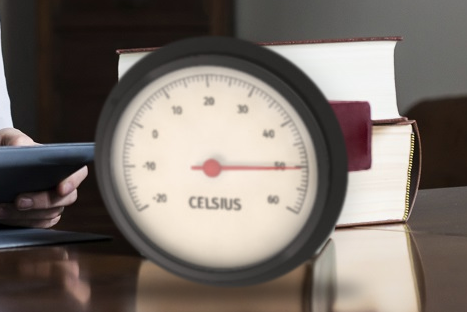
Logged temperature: 50 °C
